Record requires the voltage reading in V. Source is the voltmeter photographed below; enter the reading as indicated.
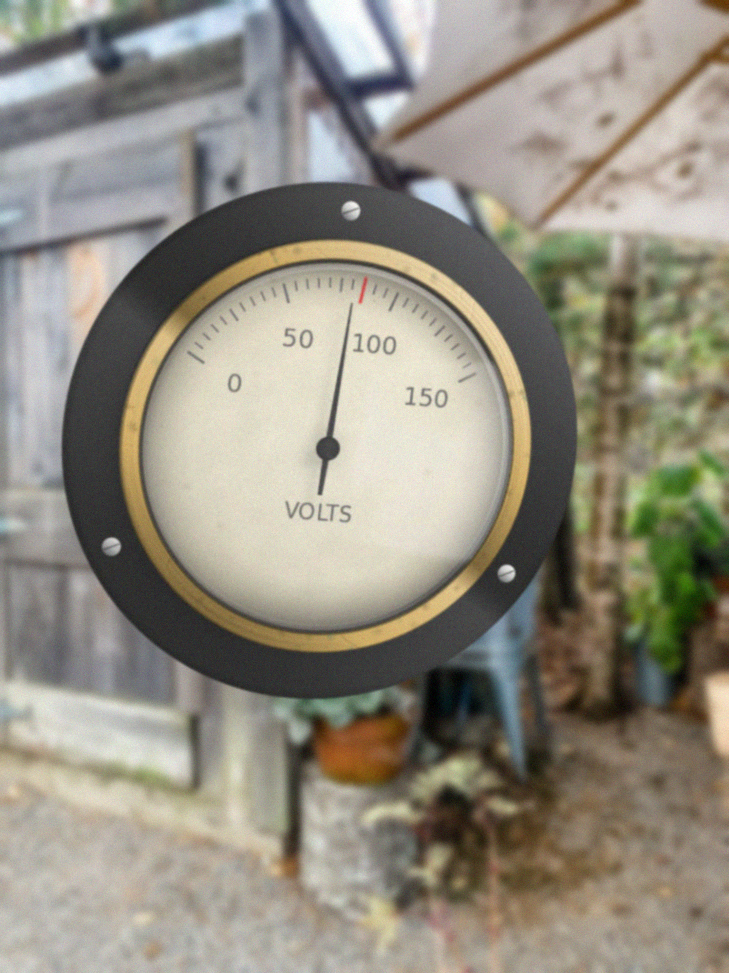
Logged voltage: 80 V
